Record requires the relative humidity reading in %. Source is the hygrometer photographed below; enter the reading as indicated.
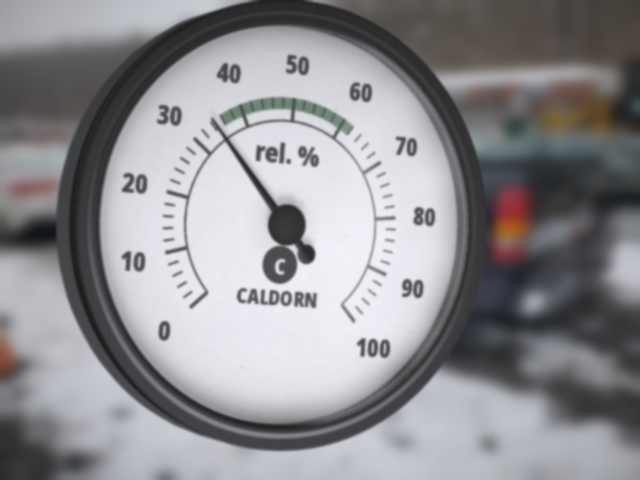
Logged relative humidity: 34 %
